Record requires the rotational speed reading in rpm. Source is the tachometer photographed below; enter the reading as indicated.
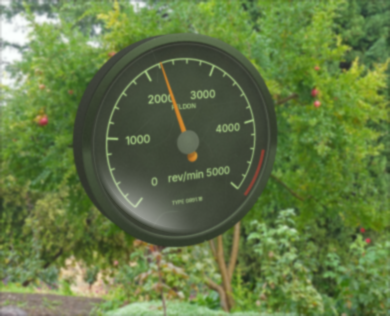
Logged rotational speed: 2200 rpm
